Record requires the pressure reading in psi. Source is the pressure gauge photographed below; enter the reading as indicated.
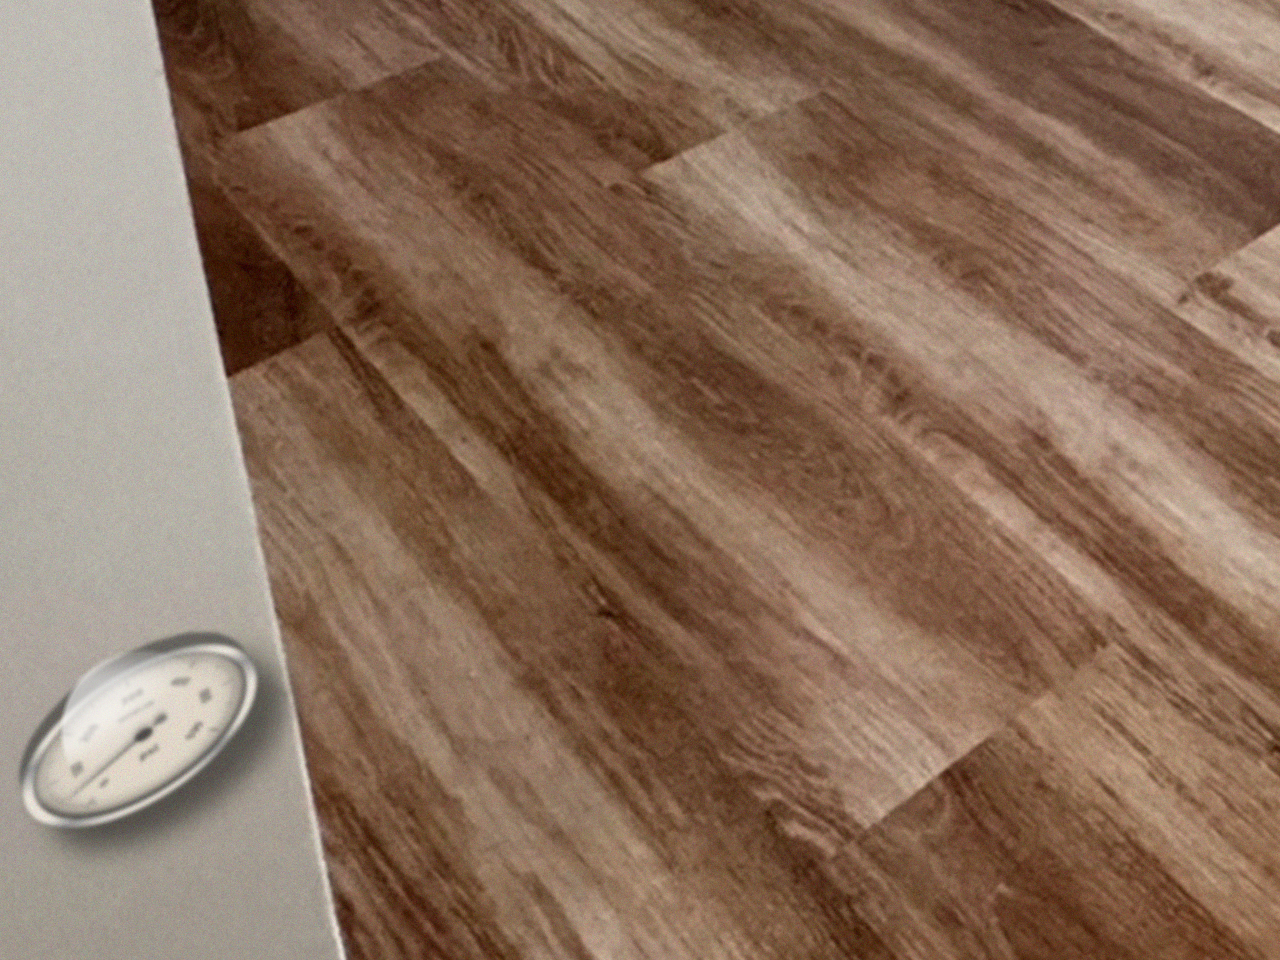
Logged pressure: 50 psi
